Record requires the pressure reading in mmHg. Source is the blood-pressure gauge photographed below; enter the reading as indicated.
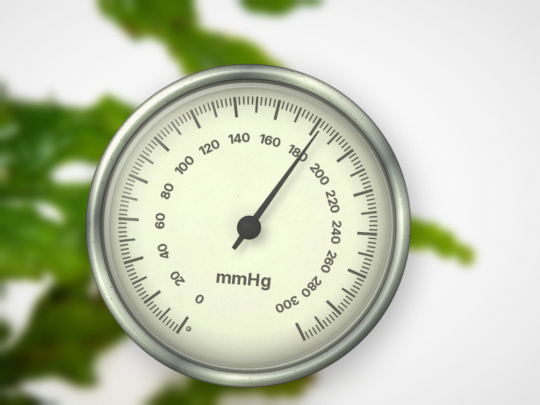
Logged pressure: 182 mmHg
